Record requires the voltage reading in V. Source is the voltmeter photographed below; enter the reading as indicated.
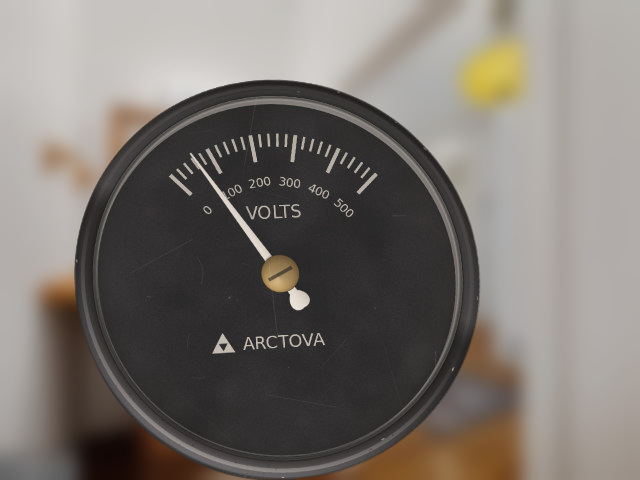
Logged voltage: 60 V
